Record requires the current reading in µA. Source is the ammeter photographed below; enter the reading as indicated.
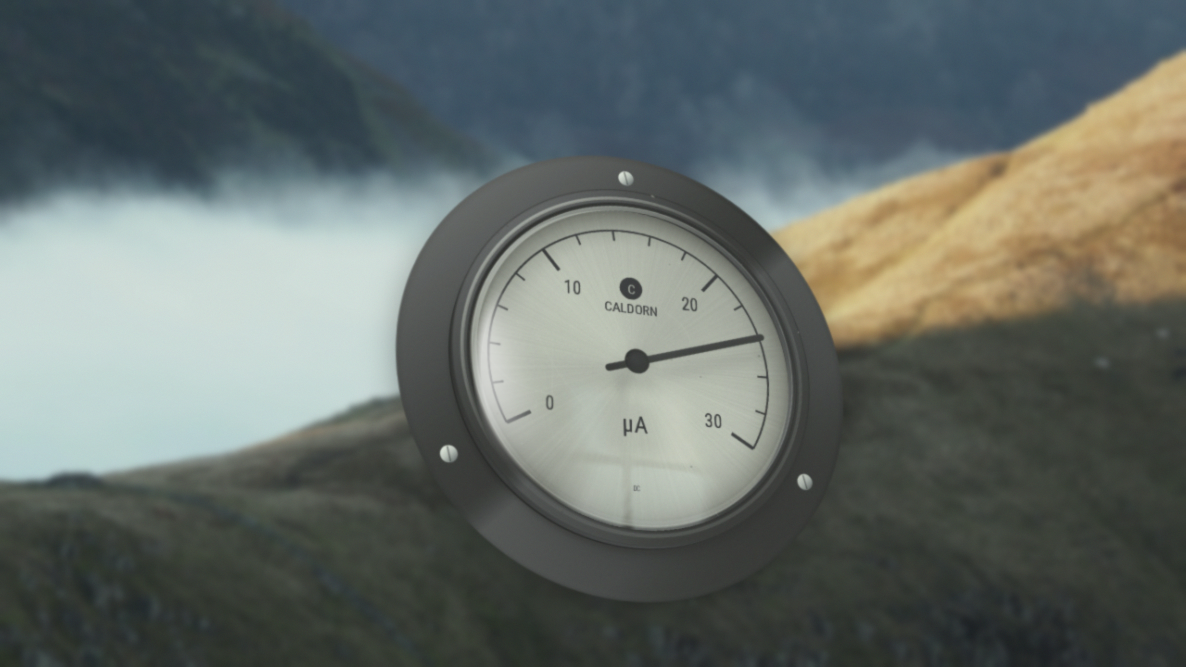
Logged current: 24 µA
